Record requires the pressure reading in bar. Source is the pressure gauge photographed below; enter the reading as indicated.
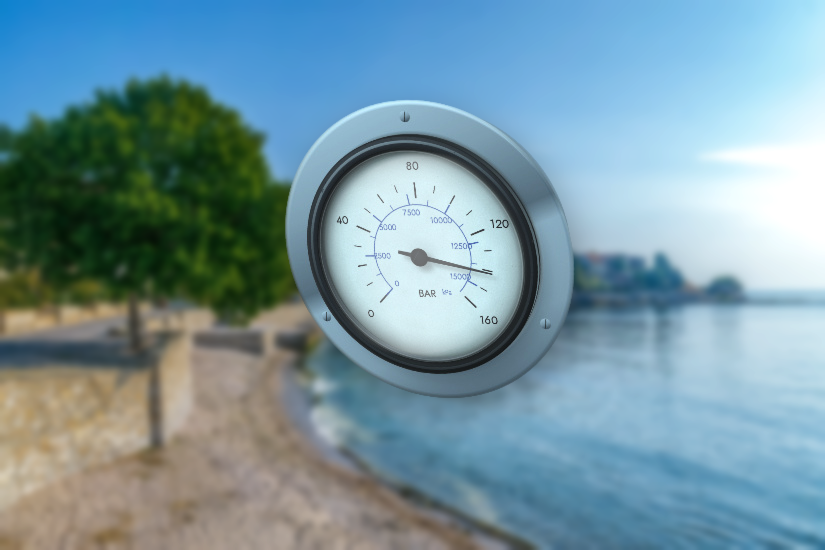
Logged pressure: 140 bar
